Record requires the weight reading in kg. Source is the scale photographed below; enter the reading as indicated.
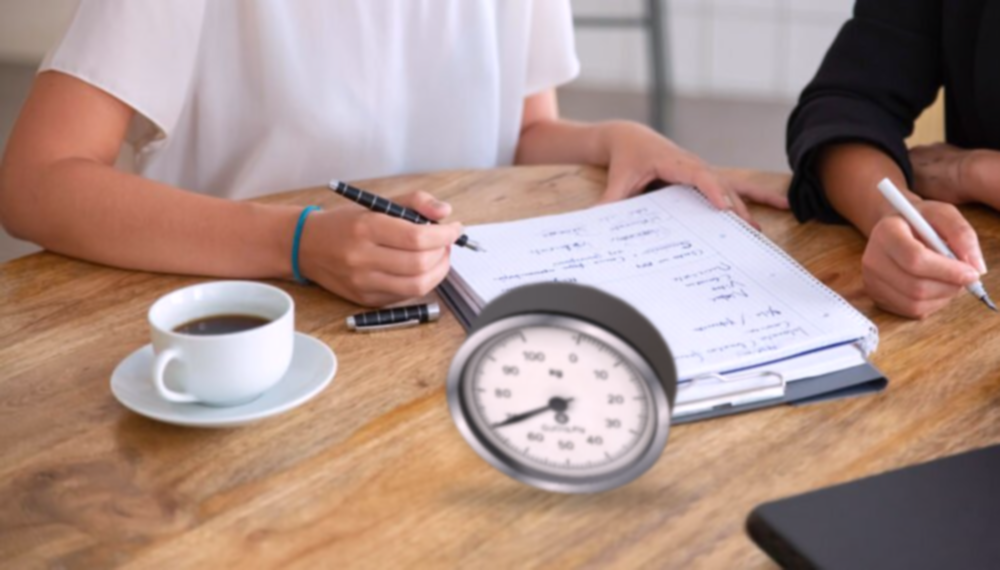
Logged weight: 70 kg
